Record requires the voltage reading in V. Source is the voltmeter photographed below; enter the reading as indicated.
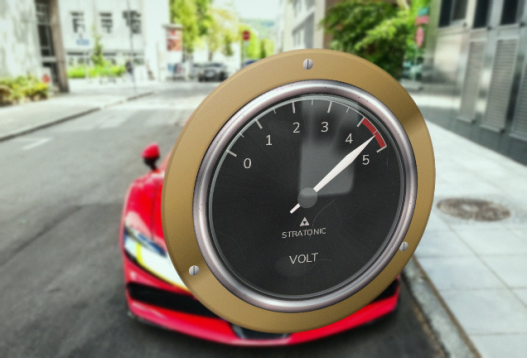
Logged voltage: 4.5 V
